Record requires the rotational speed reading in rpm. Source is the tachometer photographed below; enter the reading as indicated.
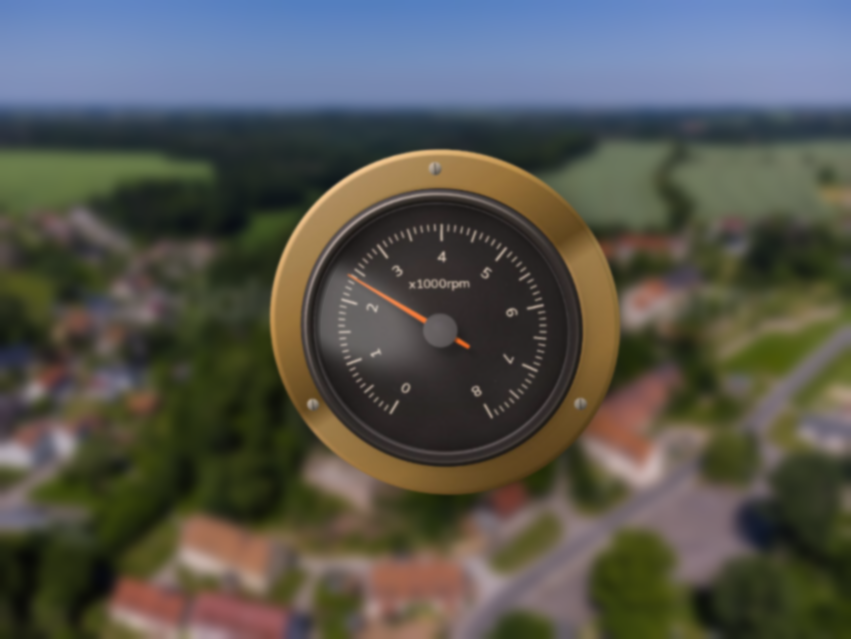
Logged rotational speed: 2400 rpm
